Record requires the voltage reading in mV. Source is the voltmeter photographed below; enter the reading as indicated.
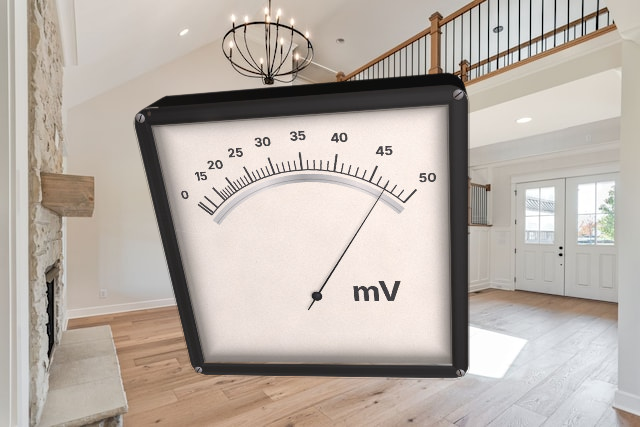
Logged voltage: 47 mV
